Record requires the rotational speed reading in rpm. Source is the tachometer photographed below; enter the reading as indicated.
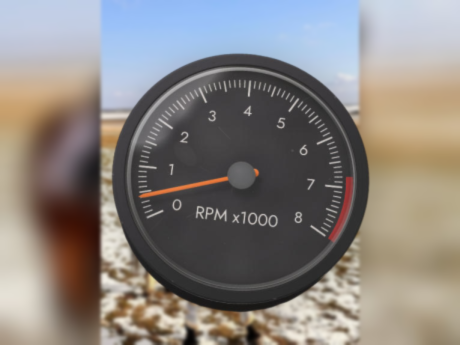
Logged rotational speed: 400 rpm
